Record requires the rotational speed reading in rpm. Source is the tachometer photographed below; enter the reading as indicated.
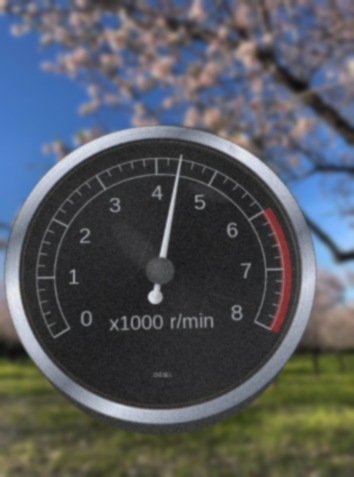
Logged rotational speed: 4400 rpm
